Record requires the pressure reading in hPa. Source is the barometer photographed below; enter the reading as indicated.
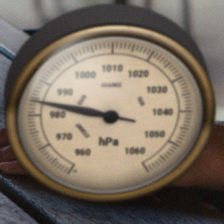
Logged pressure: 985 hPa
